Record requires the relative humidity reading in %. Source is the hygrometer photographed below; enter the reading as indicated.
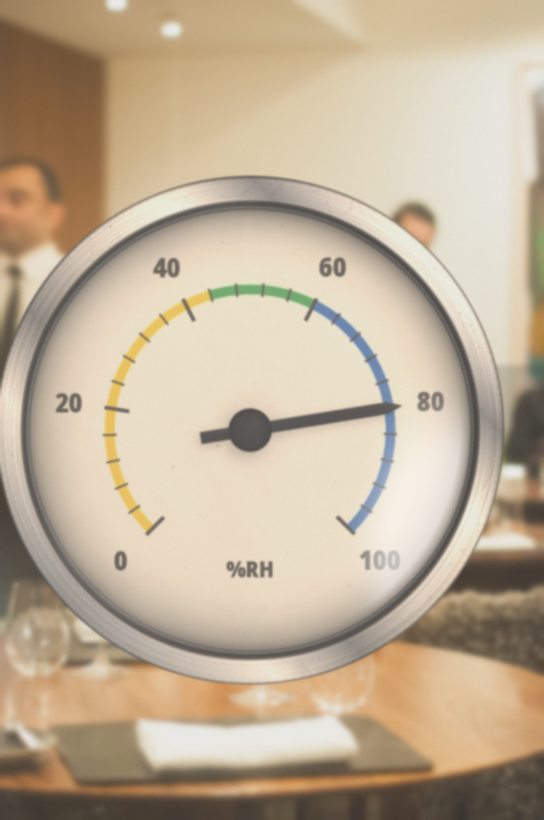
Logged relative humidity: 80 %
